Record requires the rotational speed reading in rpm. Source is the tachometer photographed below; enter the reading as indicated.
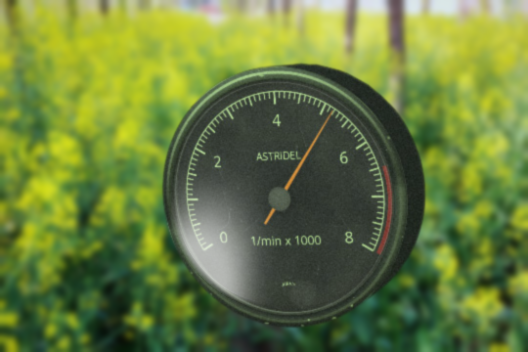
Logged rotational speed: 5200 rpm
